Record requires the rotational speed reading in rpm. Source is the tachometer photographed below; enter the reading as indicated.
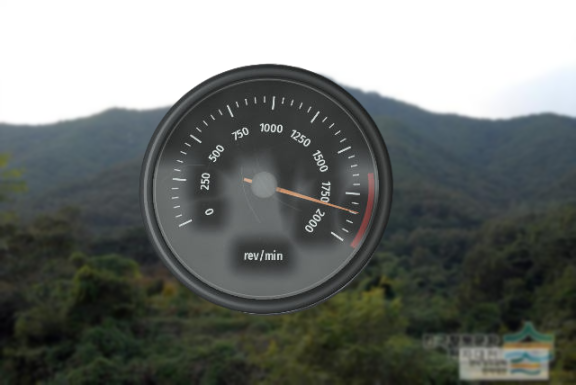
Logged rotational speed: 1850 rpm
